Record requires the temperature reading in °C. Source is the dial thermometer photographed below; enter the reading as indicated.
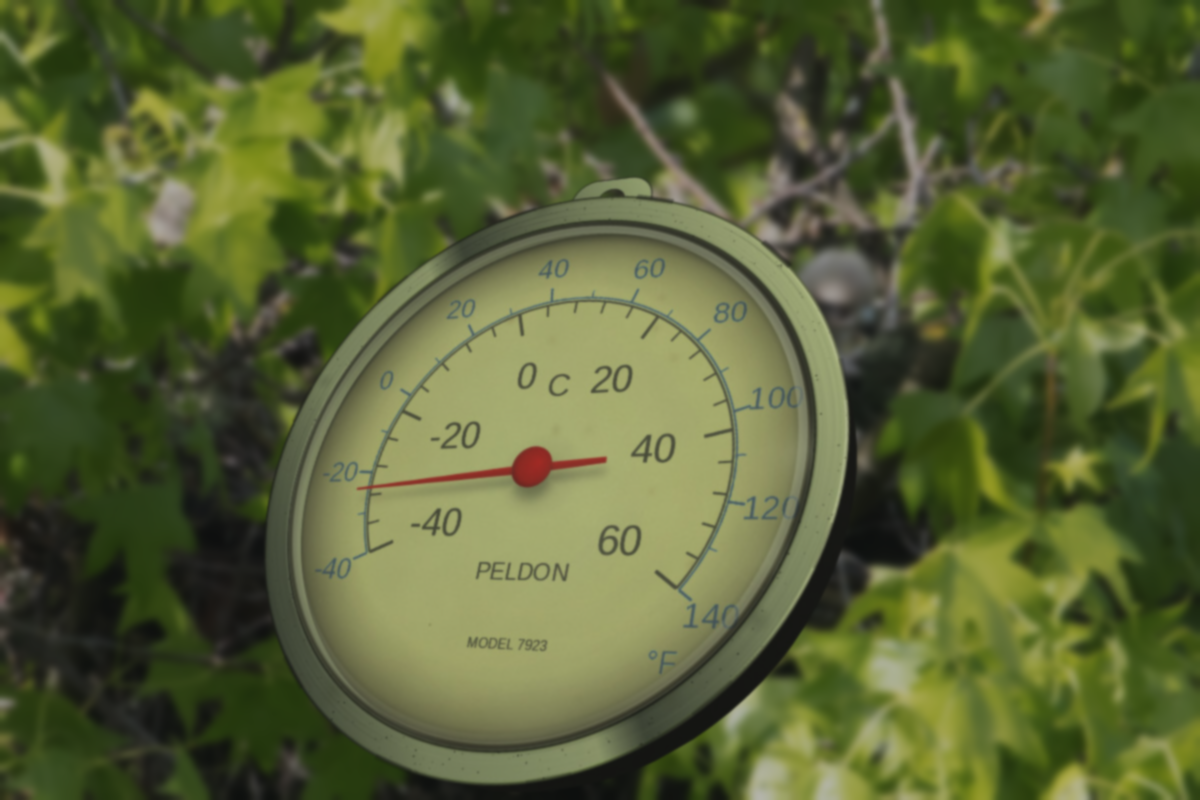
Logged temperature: -32 °C
